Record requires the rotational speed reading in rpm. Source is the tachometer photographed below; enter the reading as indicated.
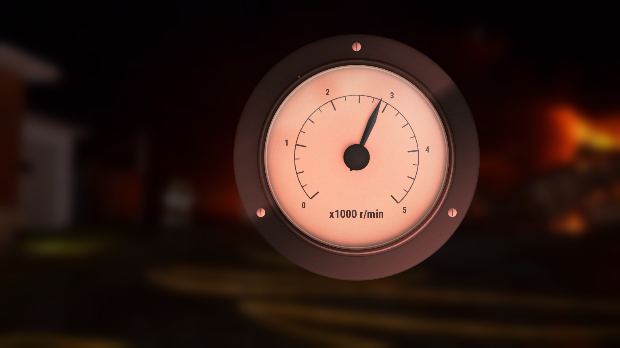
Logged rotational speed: 2875 rpm
